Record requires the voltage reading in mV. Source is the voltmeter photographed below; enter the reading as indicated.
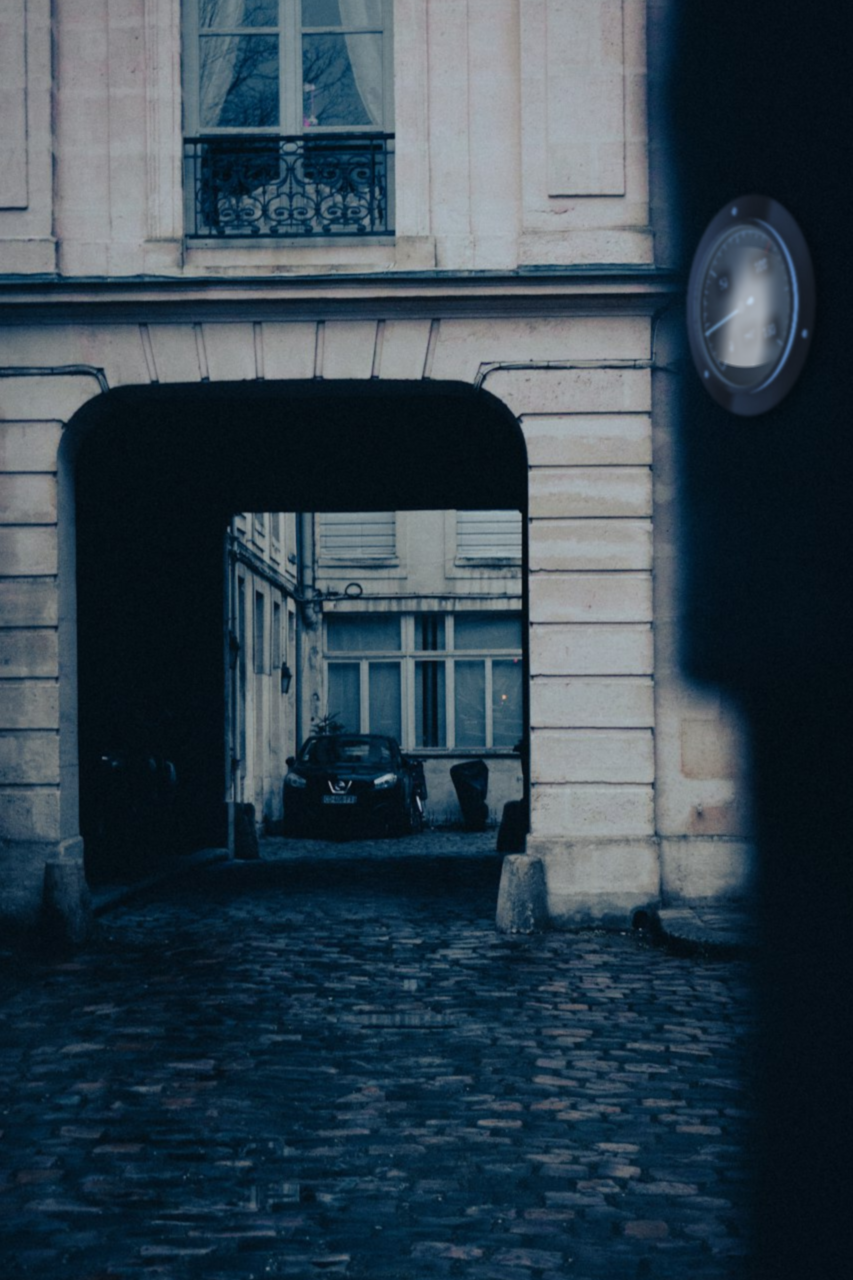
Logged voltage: 20 mV
